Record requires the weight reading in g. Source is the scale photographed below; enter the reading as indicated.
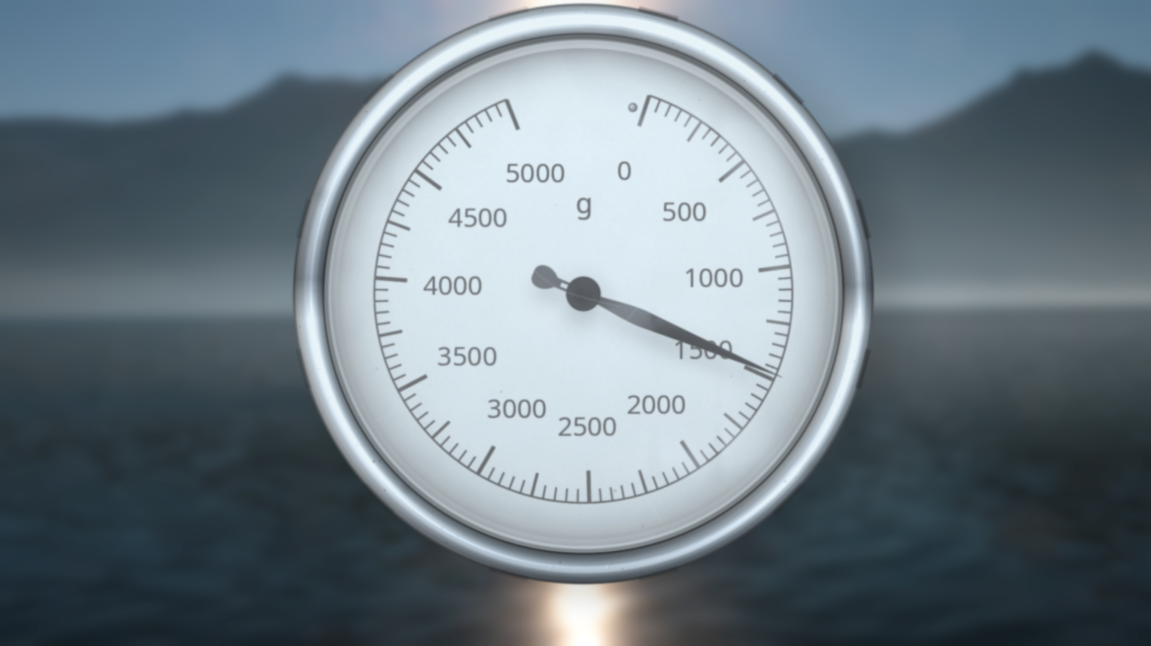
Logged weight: 1475 g
